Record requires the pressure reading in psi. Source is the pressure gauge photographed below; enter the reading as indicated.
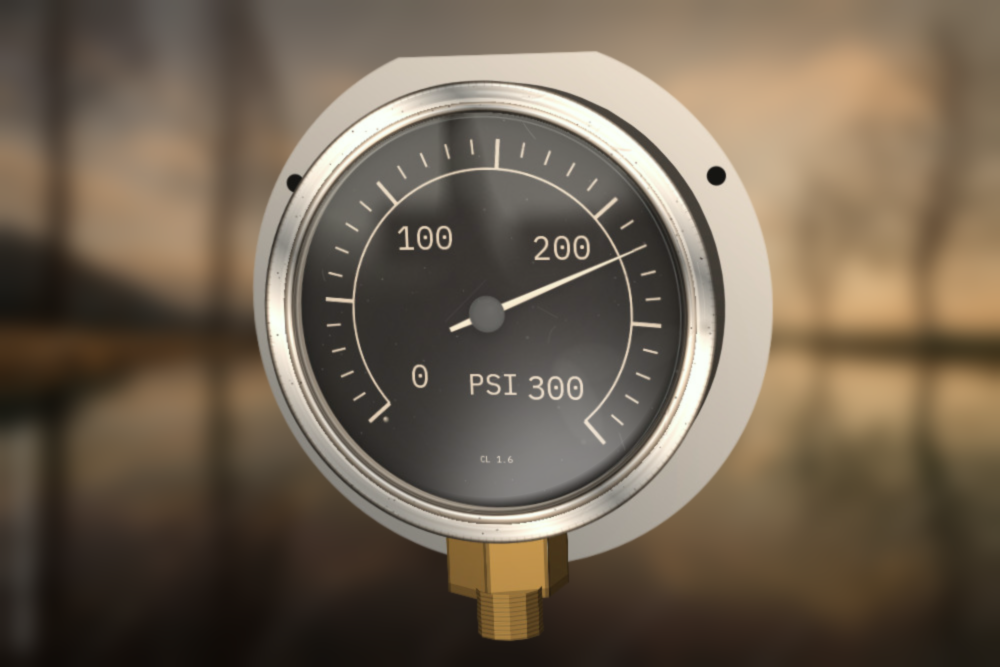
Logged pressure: 220 psi
